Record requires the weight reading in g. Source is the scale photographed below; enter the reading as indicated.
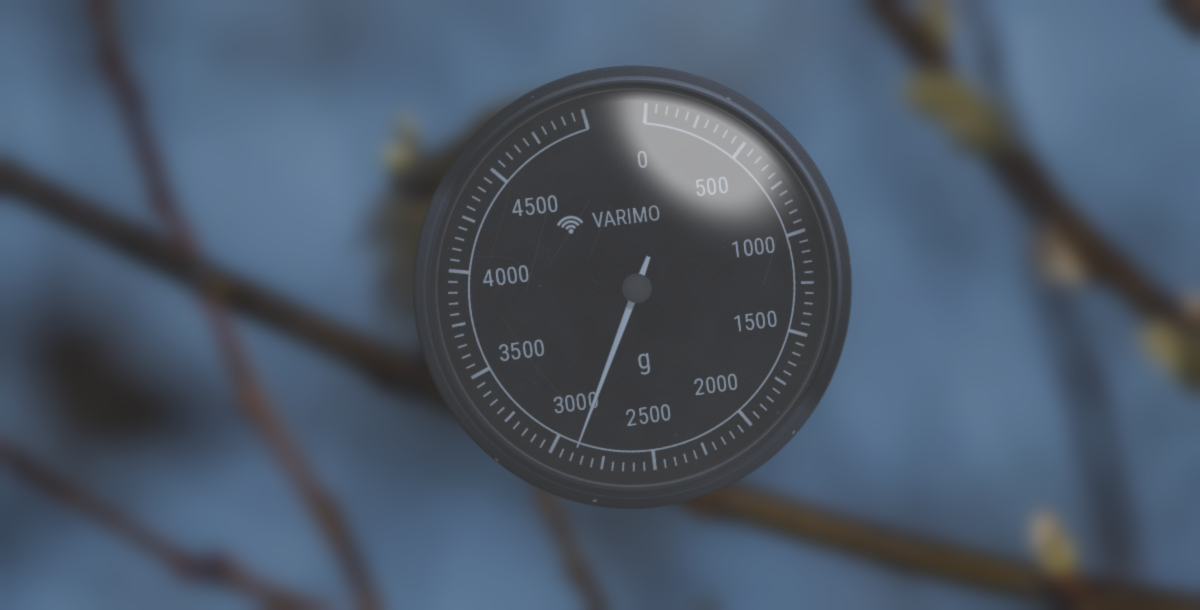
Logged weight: 2900 g
